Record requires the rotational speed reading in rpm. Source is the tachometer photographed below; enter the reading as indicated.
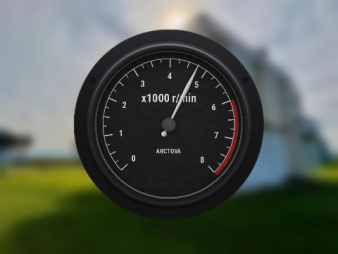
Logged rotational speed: 4750 rpm
